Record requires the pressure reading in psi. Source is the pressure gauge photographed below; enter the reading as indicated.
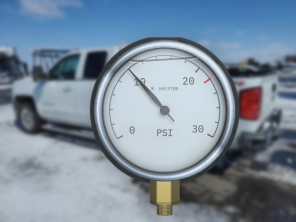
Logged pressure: 10 psi
